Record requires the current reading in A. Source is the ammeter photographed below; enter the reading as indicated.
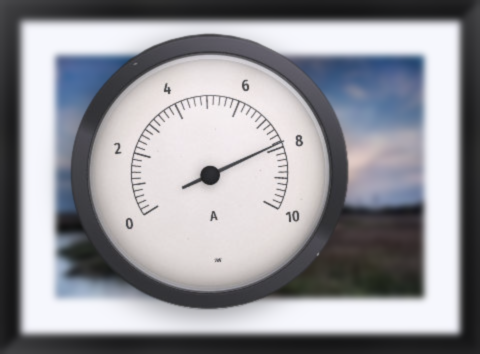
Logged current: 7.8 A
